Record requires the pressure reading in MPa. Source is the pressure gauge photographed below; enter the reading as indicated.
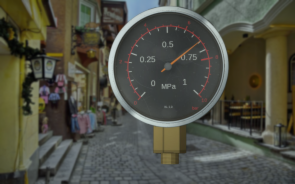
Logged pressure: 0.7 MPa
